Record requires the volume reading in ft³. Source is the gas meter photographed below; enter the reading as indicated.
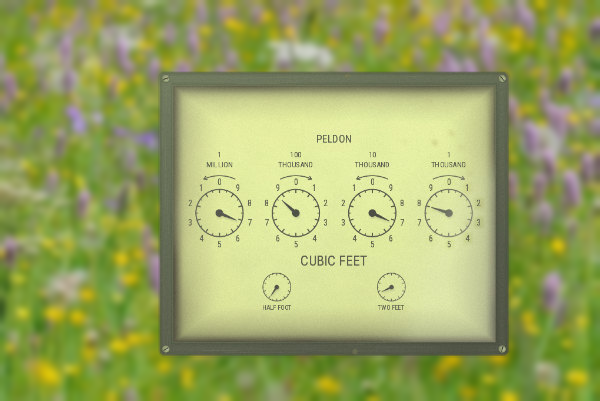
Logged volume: 686800 ft³
